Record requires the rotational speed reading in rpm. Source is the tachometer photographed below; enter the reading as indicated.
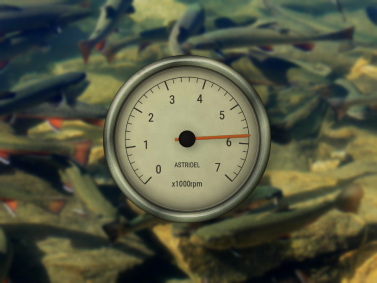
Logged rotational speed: 5800 rpm
